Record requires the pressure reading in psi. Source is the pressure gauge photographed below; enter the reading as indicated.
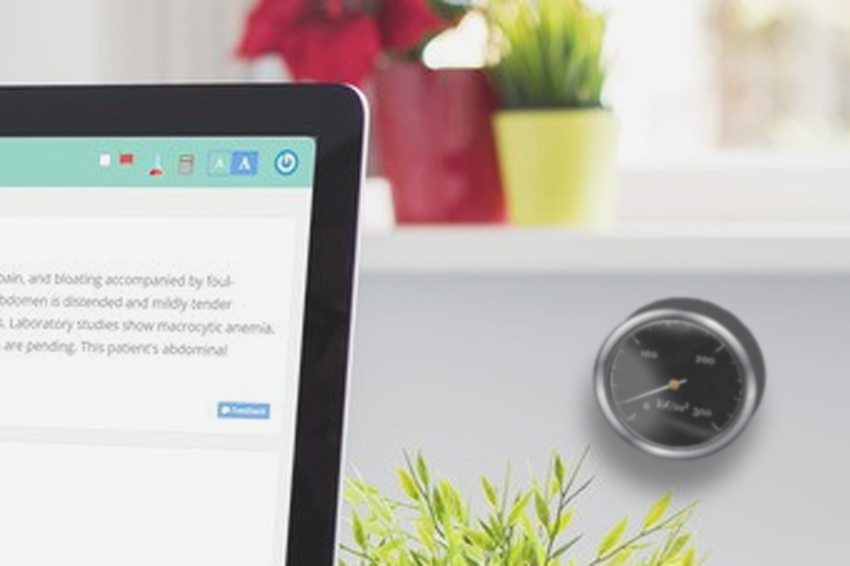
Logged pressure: 20 psi
